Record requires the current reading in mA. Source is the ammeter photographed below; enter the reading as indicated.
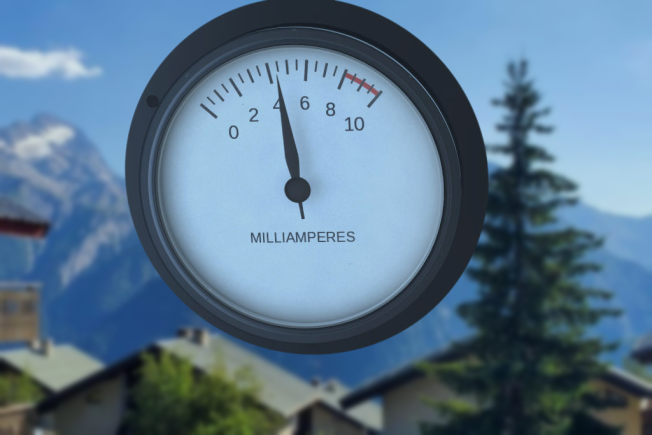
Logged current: 4.5 mA
